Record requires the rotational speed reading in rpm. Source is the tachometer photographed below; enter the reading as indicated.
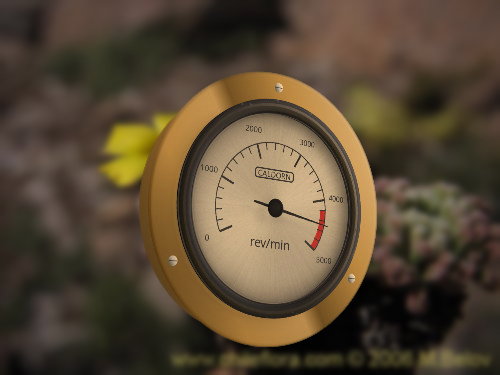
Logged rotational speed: 4500 rpm
